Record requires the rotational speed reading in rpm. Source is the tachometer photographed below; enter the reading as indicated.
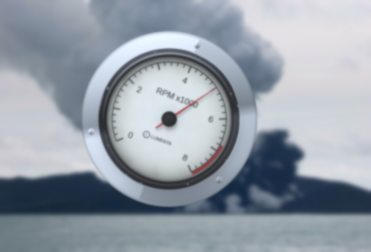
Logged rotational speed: 5000 rpm
